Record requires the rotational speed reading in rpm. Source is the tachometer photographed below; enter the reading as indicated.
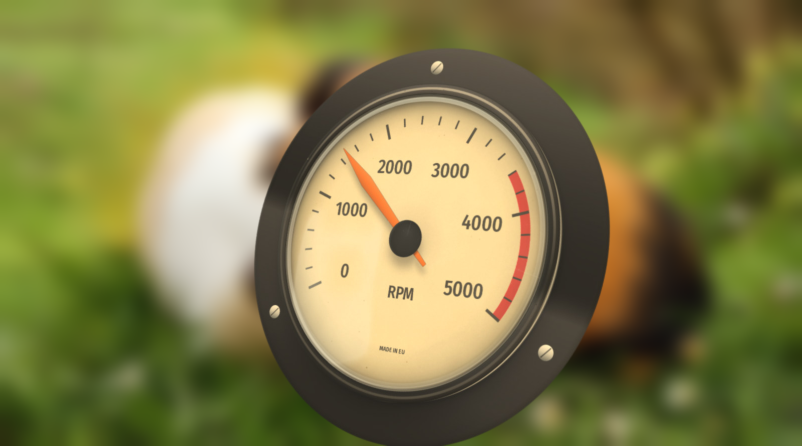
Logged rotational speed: 1500 rpm
